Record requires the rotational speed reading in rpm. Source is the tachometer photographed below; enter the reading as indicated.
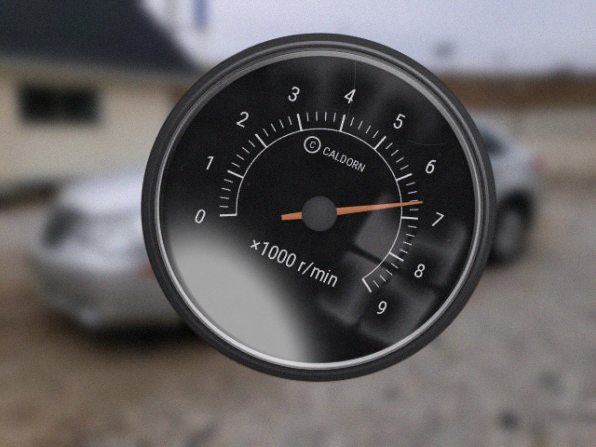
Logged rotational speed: 6600 rpm
